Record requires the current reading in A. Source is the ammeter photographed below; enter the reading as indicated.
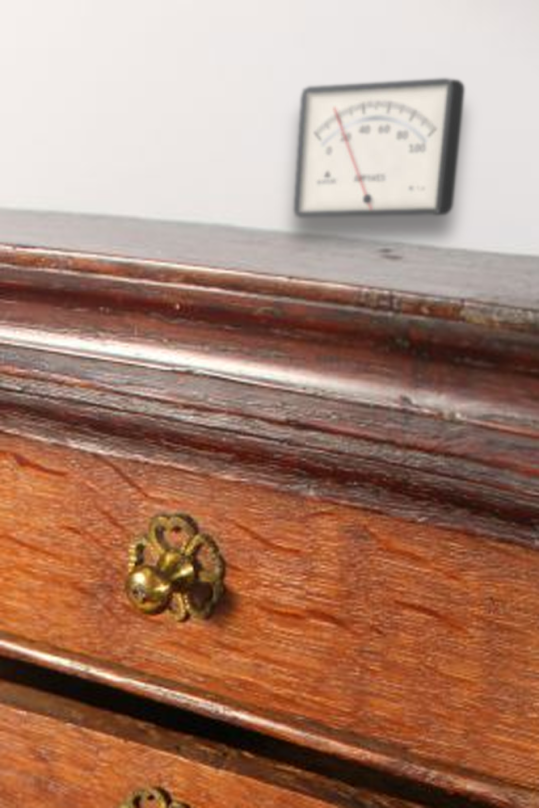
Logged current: 20 A
